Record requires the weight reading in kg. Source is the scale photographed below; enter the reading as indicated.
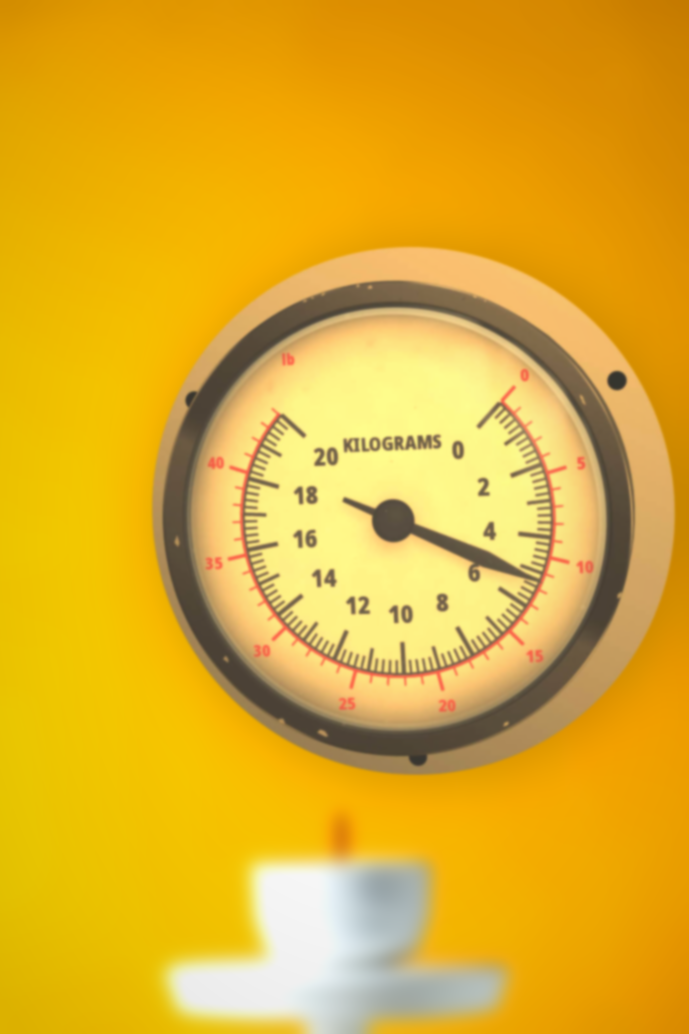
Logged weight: 5.2 kg
